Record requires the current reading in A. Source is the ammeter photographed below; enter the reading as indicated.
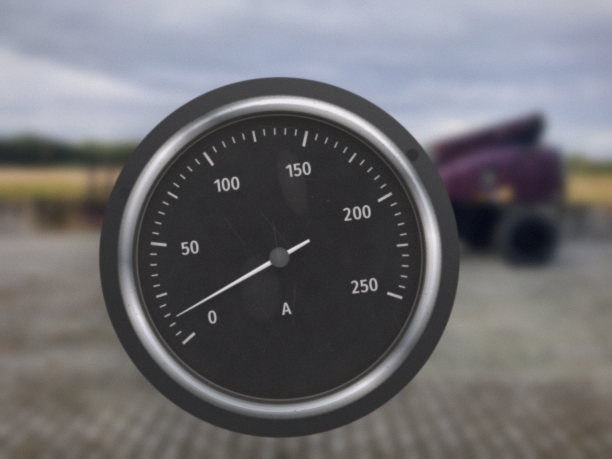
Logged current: 12.5 A
